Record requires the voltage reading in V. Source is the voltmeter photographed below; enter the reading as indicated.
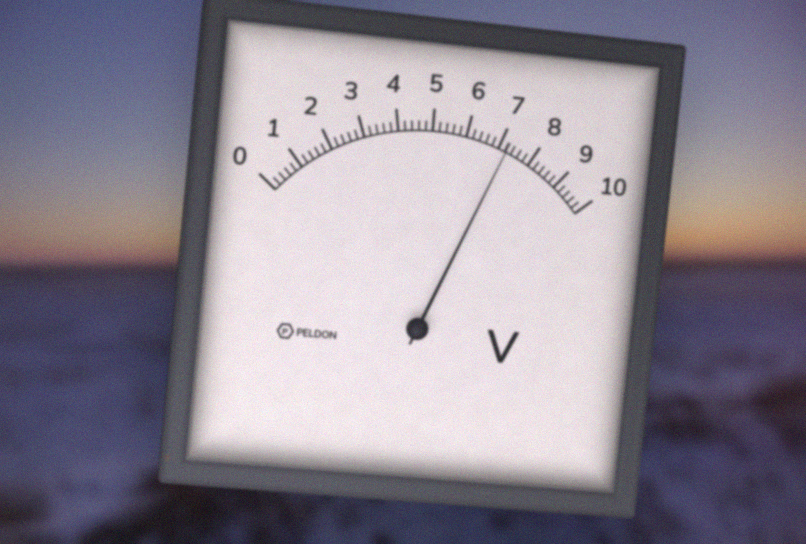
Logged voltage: 7.2 V
